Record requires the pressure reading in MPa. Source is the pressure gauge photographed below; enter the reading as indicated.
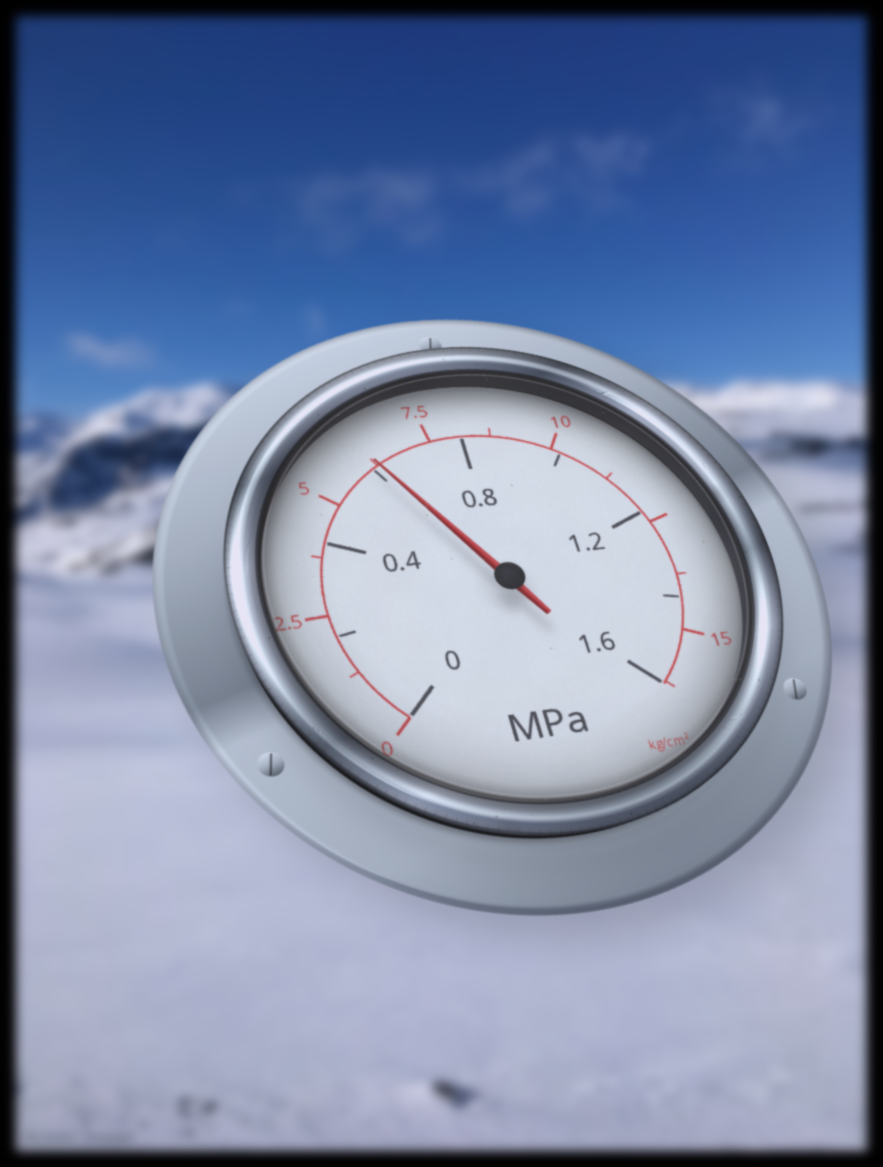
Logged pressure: 0.6 MPa
